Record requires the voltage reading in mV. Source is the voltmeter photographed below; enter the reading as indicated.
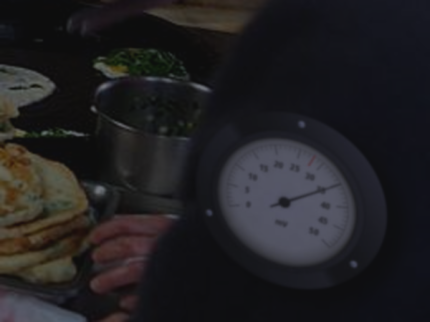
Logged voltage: 35 mV
